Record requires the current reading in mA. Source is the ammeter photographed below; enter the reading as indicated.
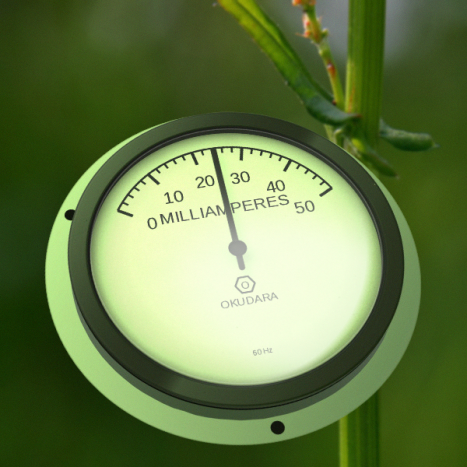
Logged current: 24 mA
